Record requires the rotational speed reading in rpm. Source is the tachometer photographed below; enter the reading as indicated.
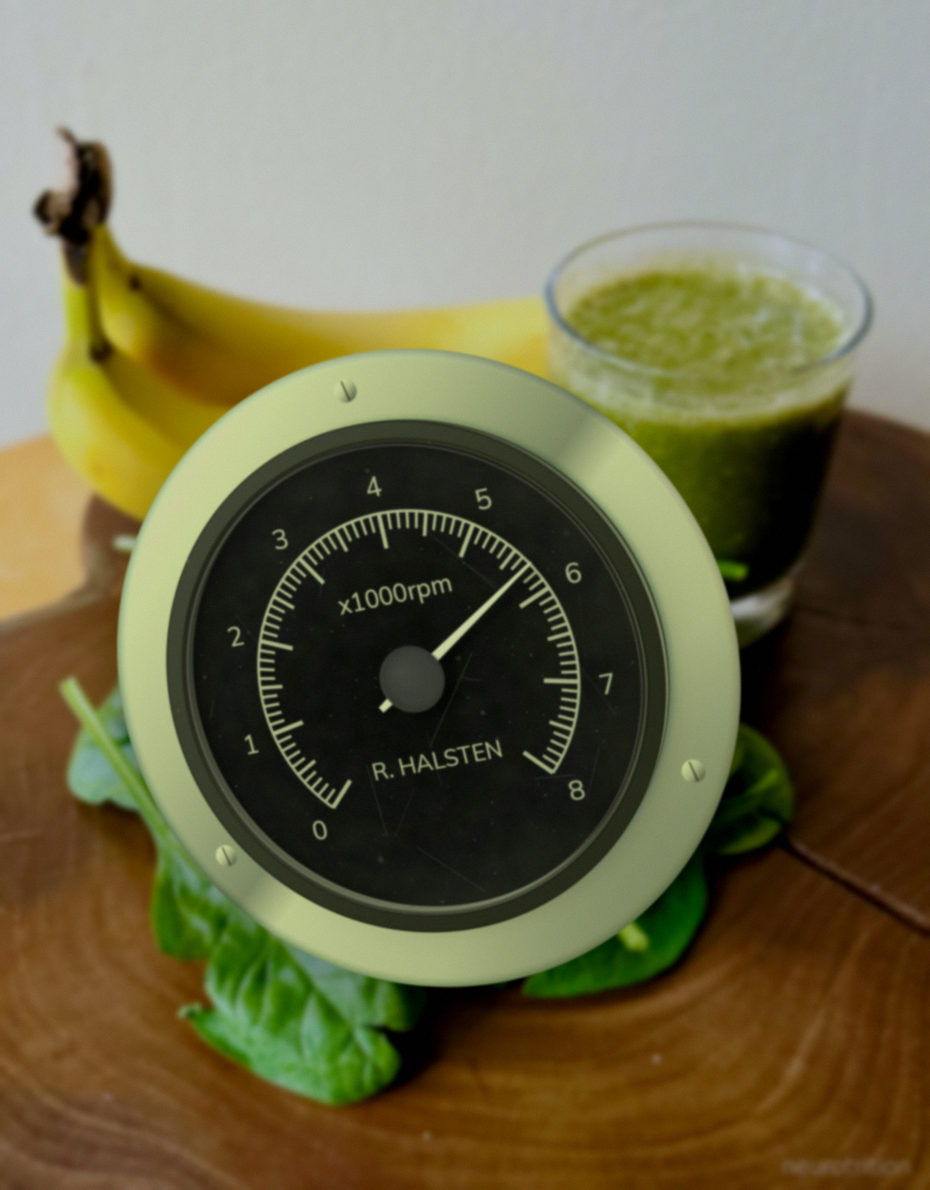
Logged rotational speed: 5700 rpm
